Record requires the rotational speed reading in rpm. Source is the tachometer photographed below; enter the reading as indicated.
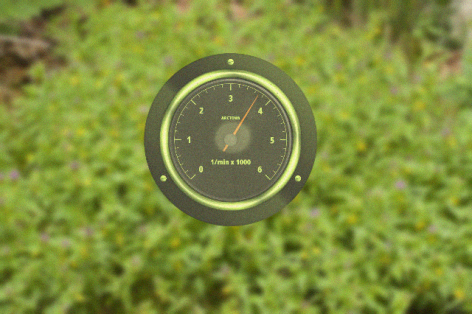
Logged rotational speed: 3700 rpm
